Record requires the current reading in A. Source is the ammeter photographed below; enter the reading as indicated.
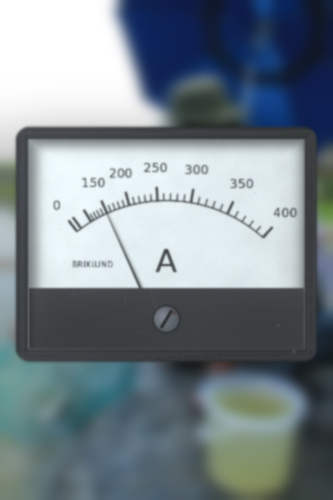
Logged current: 150 A
